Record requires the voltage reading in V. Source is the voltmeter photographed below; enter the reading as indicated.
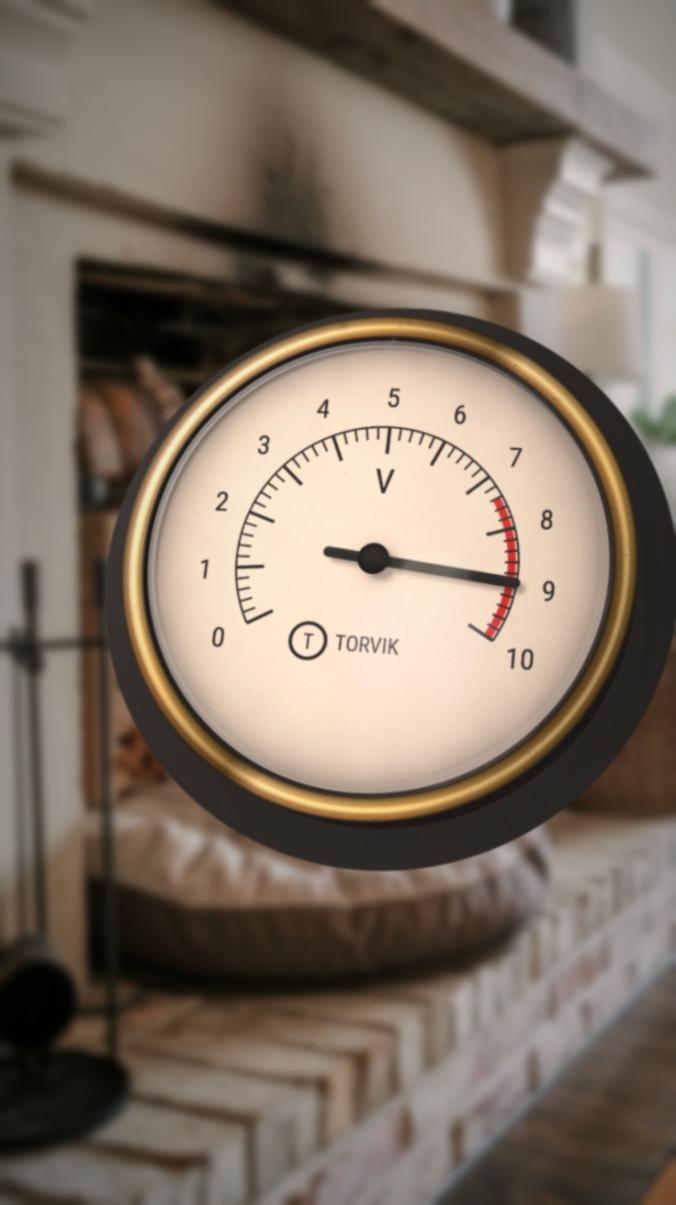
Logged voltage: 9 V
